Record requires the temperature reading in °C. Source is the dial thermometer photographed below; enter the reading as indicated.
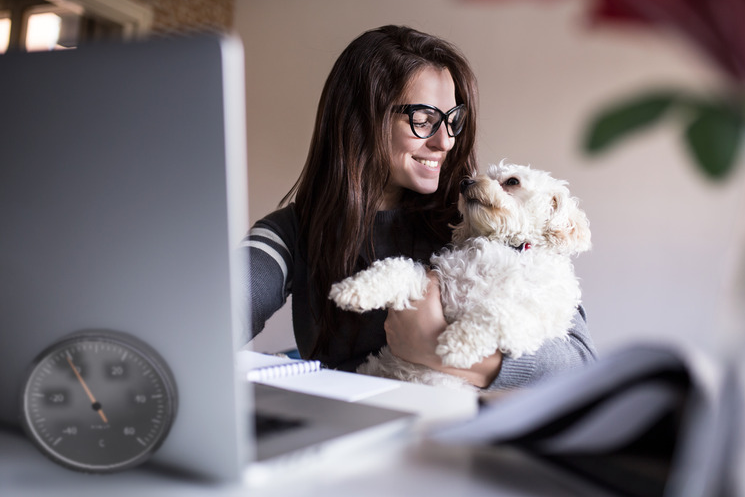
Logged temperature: 0 °C
